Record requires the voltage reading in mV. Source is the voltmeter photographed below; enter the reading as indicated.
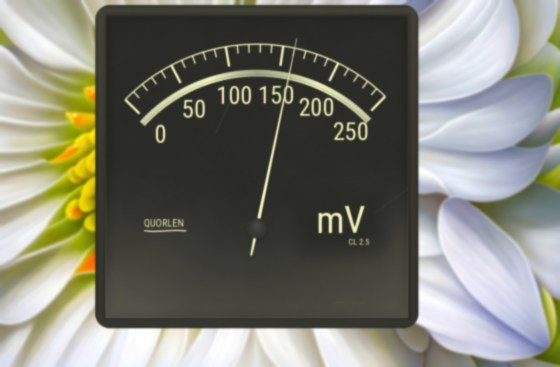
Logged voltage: 160 mV
